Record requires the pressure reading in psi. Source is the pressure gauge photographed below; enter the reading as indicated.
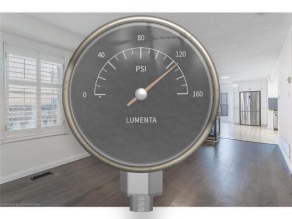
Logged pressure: 125 psi
